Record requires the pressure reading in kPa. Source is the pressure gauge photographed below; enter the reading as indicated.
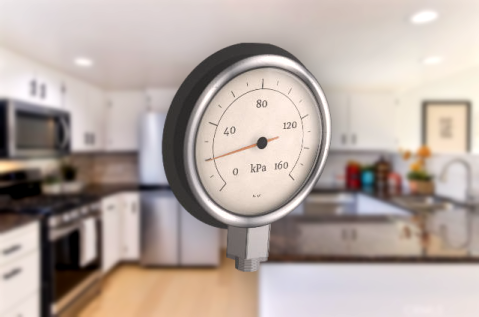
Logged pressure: 20 kPa
